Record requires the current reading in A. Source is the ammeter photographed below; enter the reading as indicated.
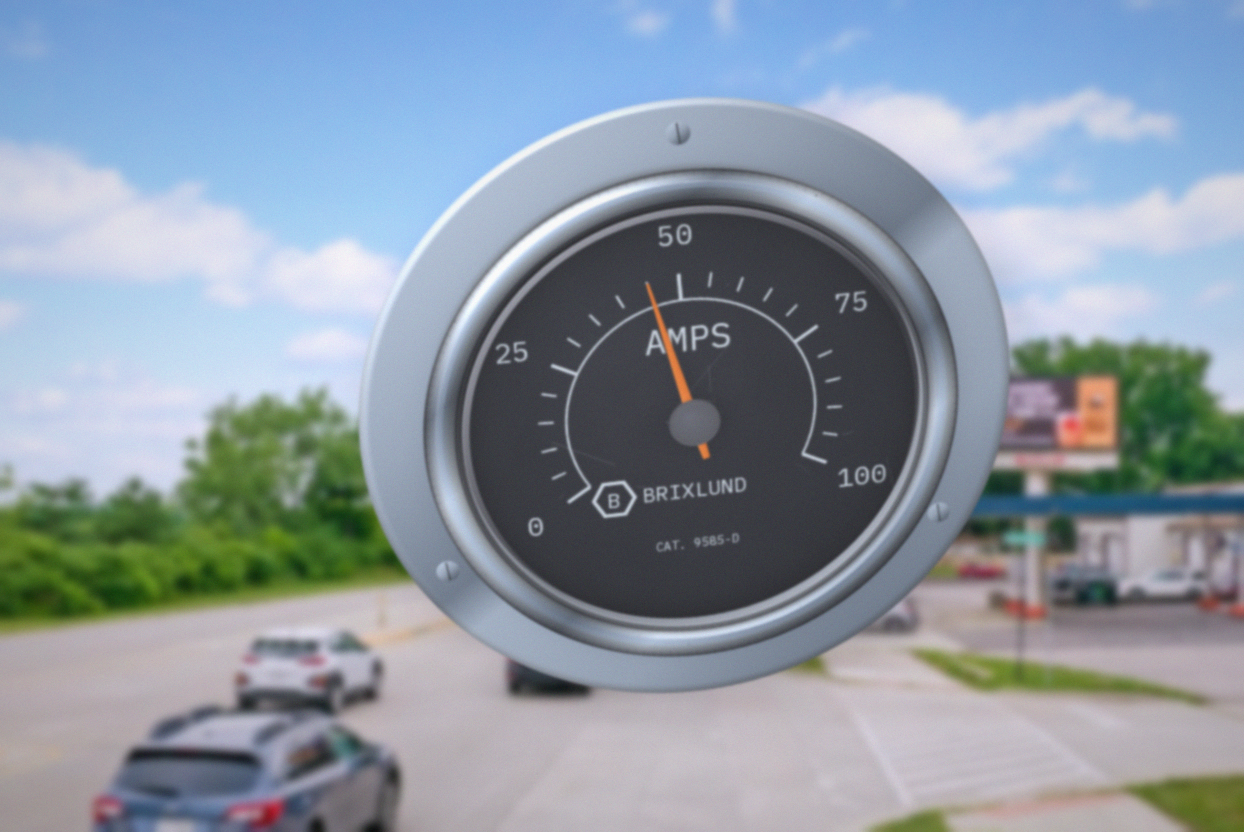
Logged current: 45 A
